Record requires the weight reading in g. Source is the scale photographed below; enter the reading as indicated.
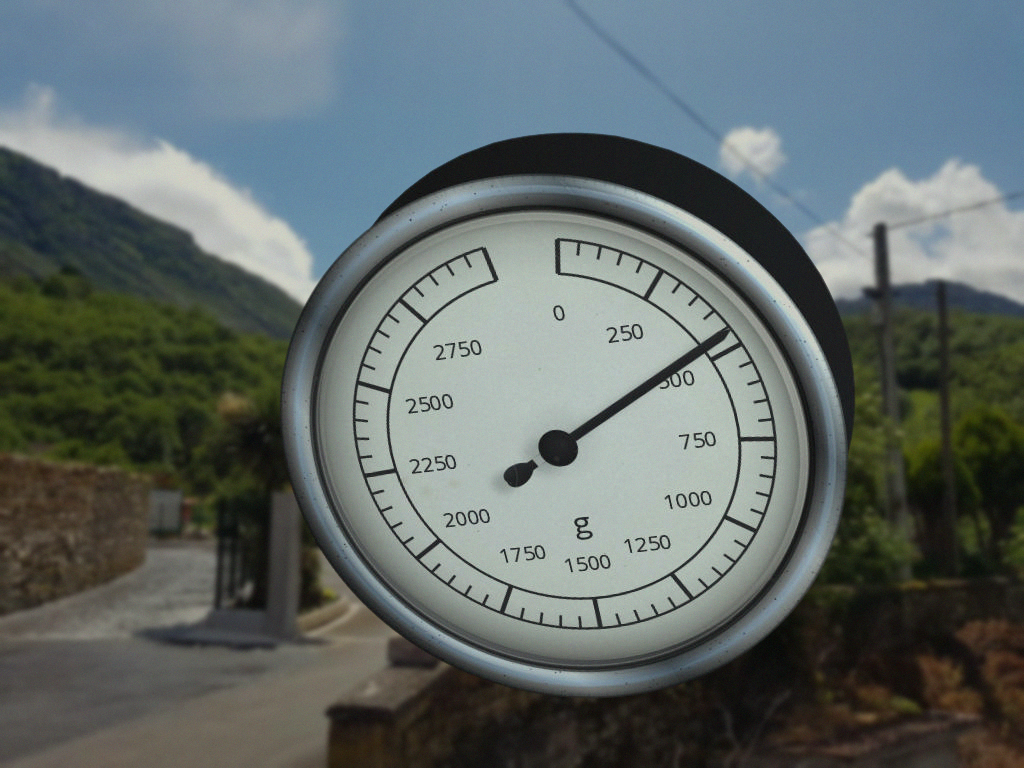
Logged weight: 450 g
